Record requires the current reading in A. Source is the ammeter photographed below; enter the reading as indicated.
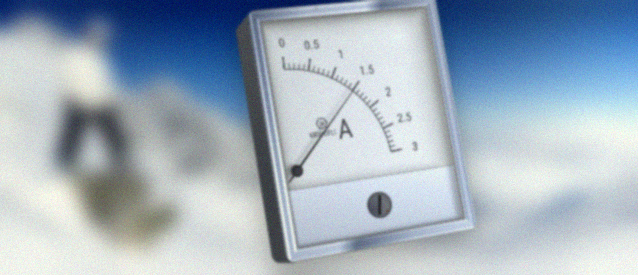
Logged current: 1.5 A
